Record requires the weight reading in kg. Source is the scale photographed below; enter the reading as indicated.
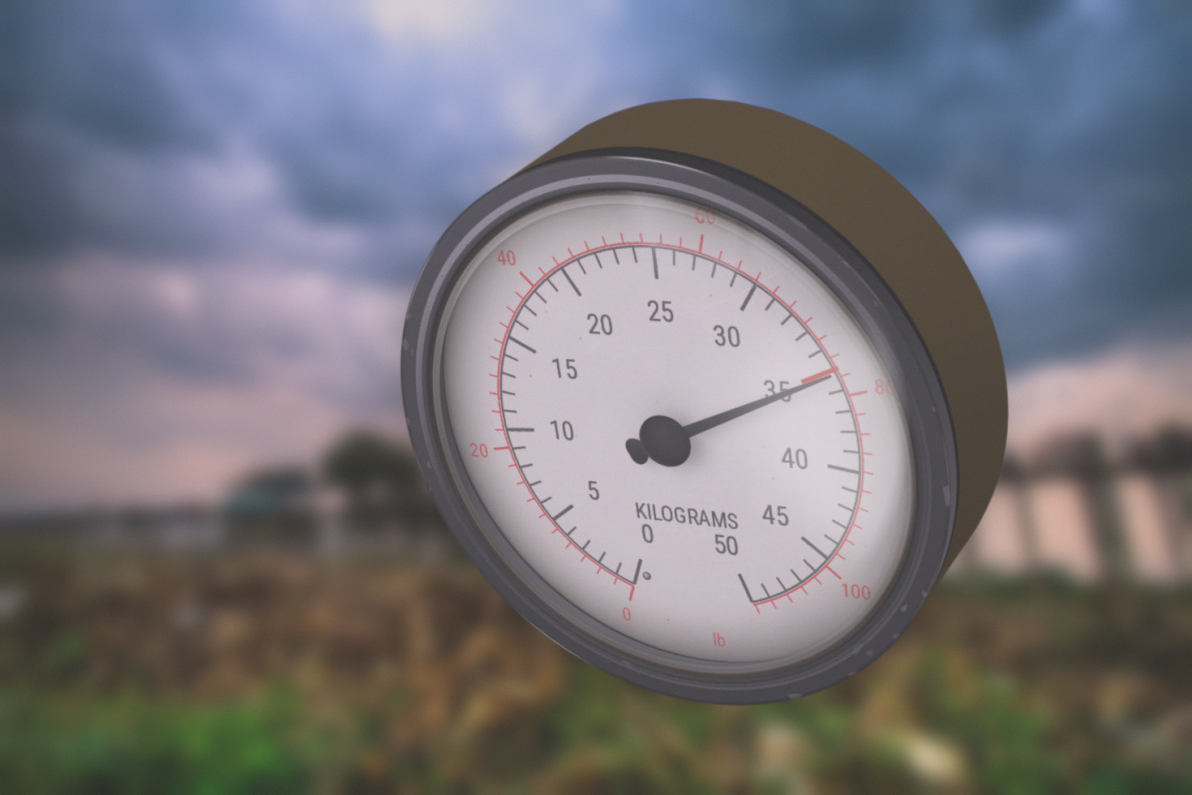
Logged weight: 35 kg
